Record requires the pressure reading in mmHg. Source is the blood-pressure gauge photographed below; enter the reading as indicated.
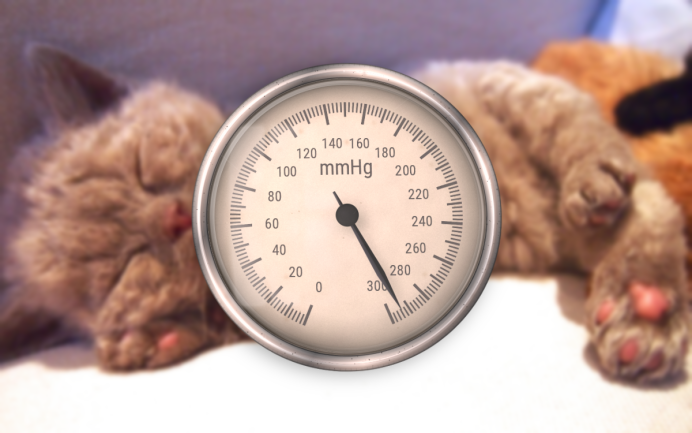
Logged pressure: 294 mmHg
